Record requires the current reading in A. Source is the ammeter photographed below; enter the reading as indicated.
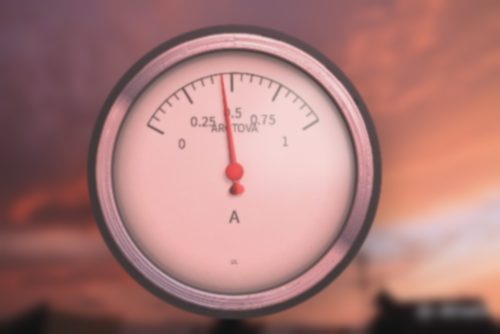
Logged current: 0.45 A
